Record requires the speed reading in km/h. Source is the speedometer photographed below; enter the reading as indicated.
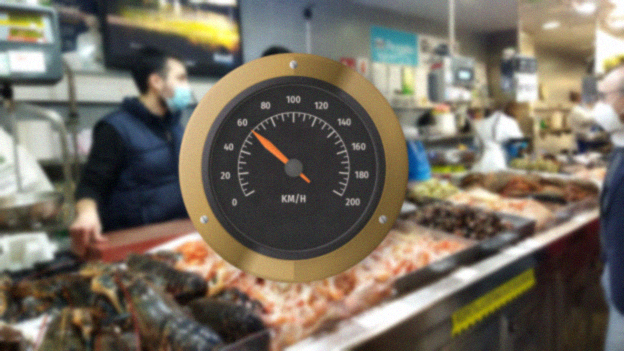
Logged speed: 60 km/h
